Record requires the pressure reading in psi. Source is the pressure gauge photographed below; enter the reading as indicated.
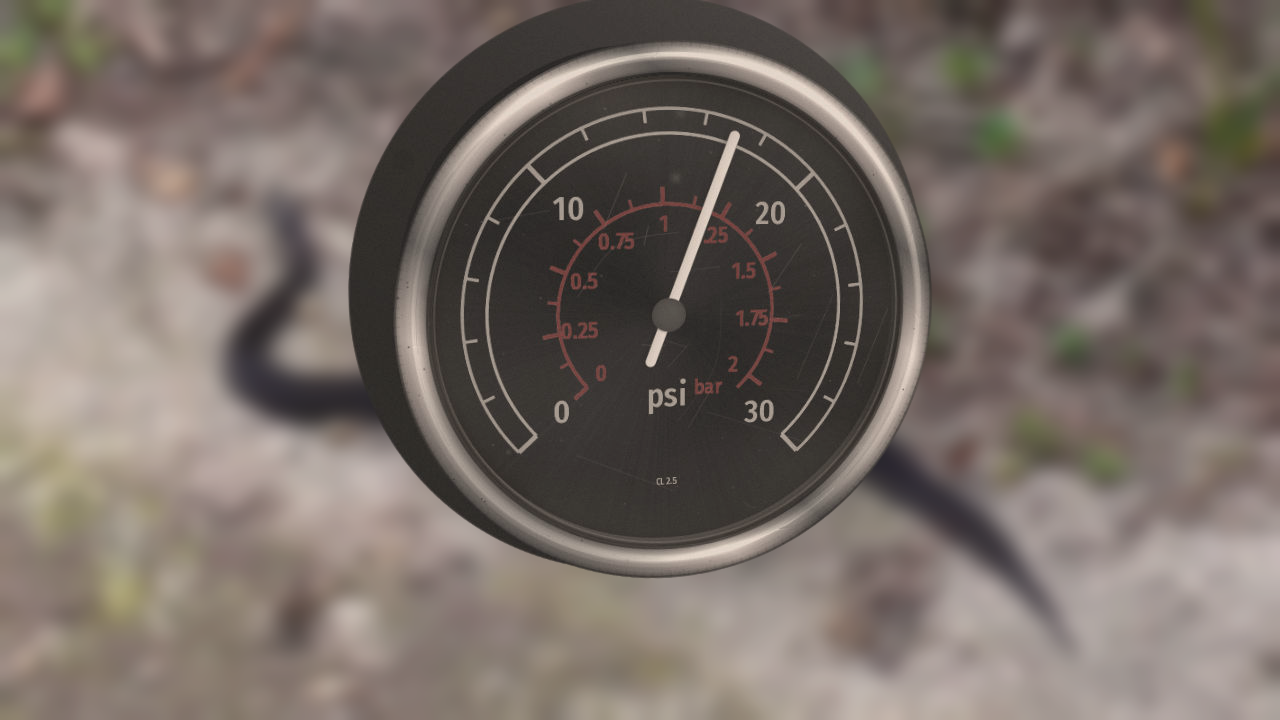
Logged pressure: 17 psi
